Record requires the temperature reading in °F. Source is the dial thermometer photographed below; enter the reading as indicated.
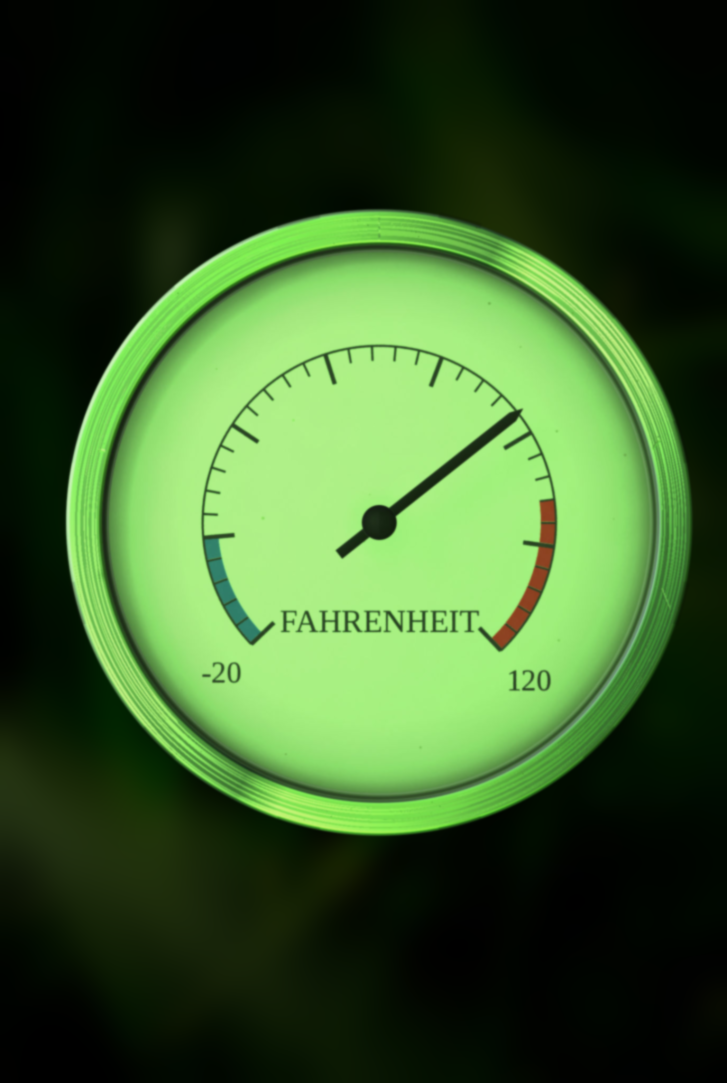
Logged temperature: 76 °F
